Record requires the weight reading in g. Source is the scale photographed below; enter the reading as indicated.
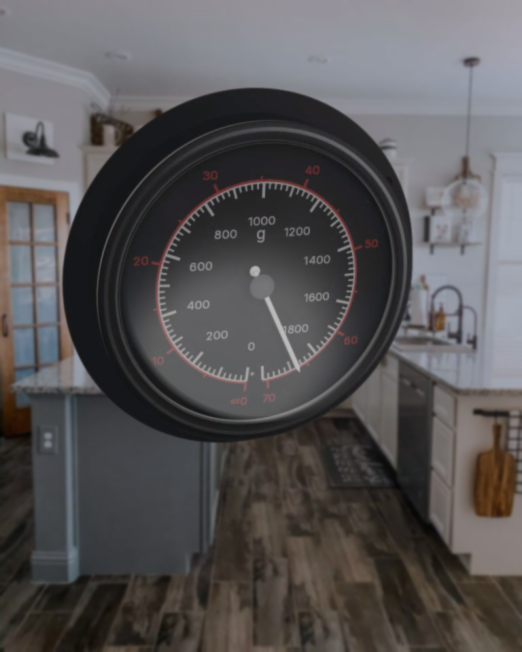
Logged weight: 1880 g
